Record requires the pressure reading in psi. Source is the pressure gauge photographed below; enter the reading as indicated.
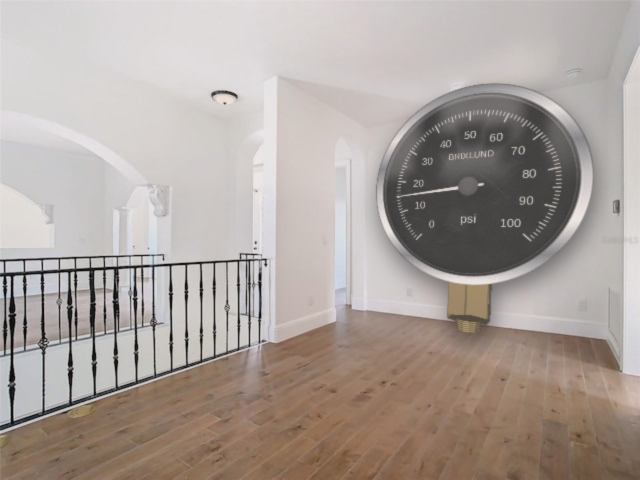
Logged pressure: 15 psi
